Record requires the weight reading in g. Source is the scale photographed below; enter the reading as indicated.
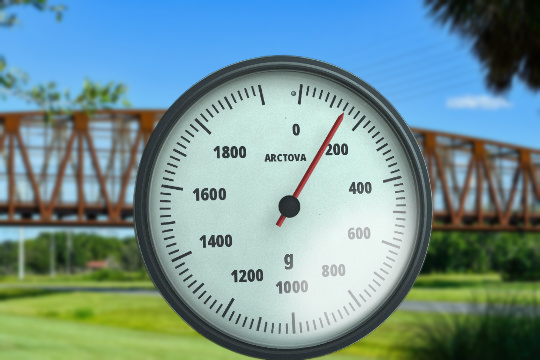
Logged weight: 140 g
